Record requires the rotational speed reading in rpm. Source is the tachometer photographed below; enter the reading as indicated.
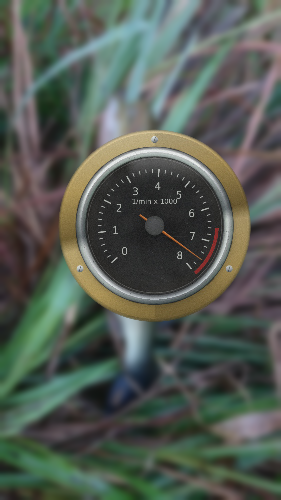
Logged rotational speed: 7600 rpm
